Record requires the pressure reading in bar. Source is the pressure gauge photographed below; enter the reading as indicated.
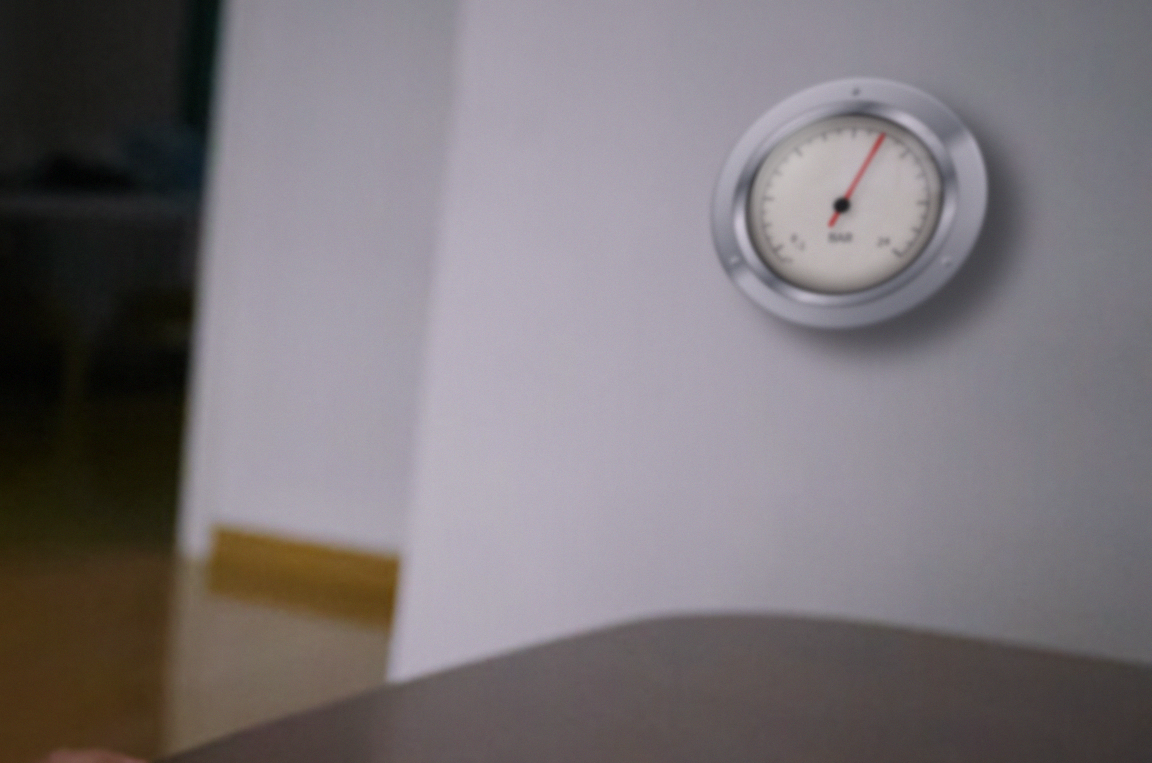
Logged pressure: 14 bar
